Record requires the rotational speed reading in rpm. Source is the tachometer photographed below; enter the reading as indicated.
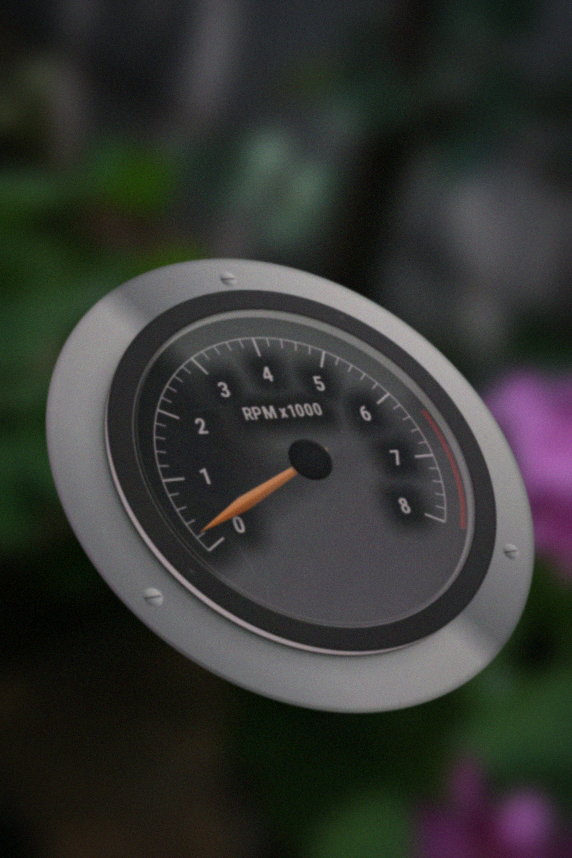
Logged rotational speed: 200 rpm
